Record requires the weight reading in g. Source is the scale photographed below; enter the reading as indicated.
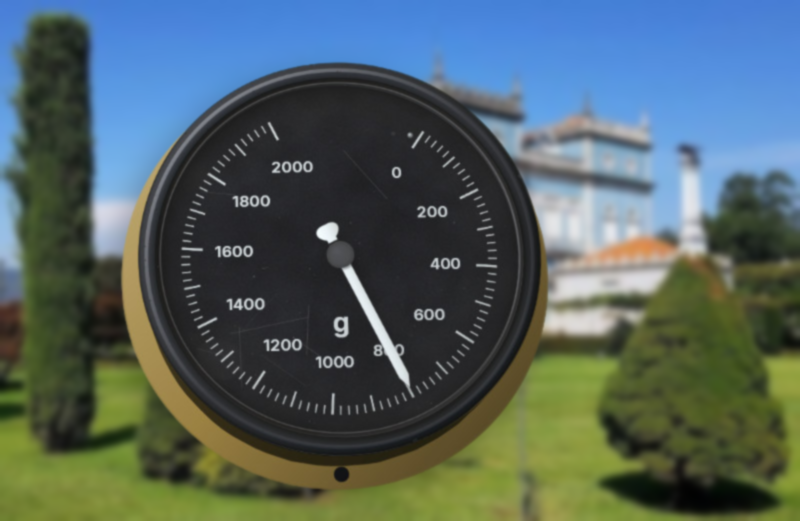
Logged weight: 800 g
